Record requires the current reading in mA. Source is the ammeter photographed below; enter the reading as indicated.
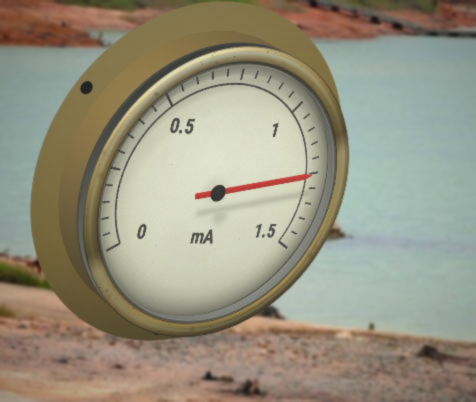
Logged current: 1.25 mA
